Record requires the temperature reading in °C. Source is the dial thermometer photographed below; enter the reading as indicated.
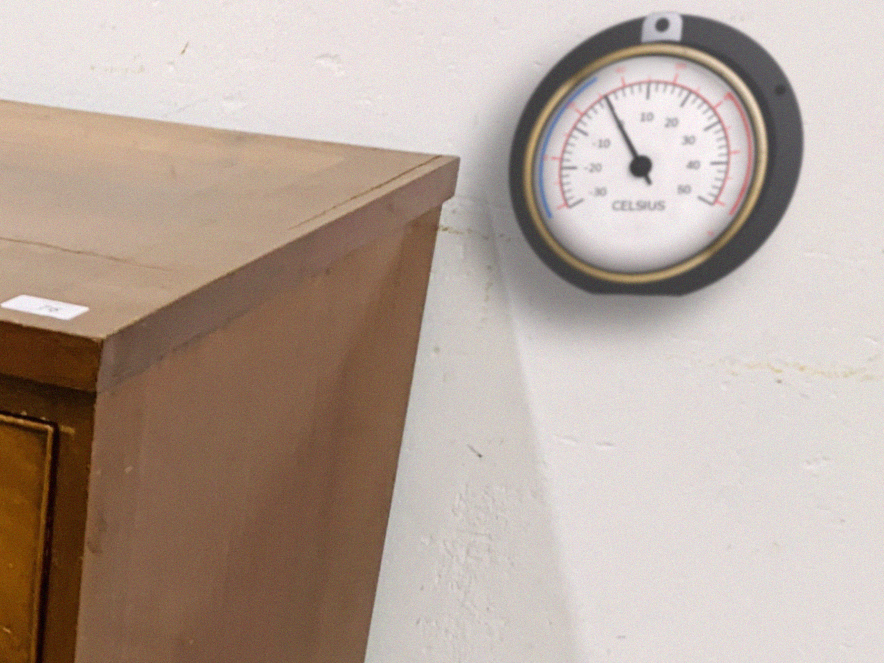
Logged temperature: 0 °C
